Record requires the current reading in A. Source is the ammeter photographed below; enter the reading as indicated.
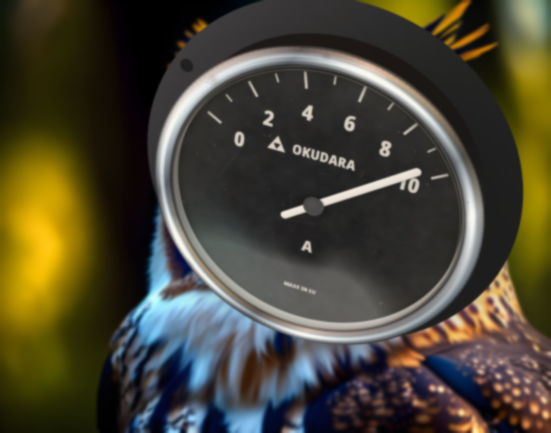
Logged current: 9.5 A
